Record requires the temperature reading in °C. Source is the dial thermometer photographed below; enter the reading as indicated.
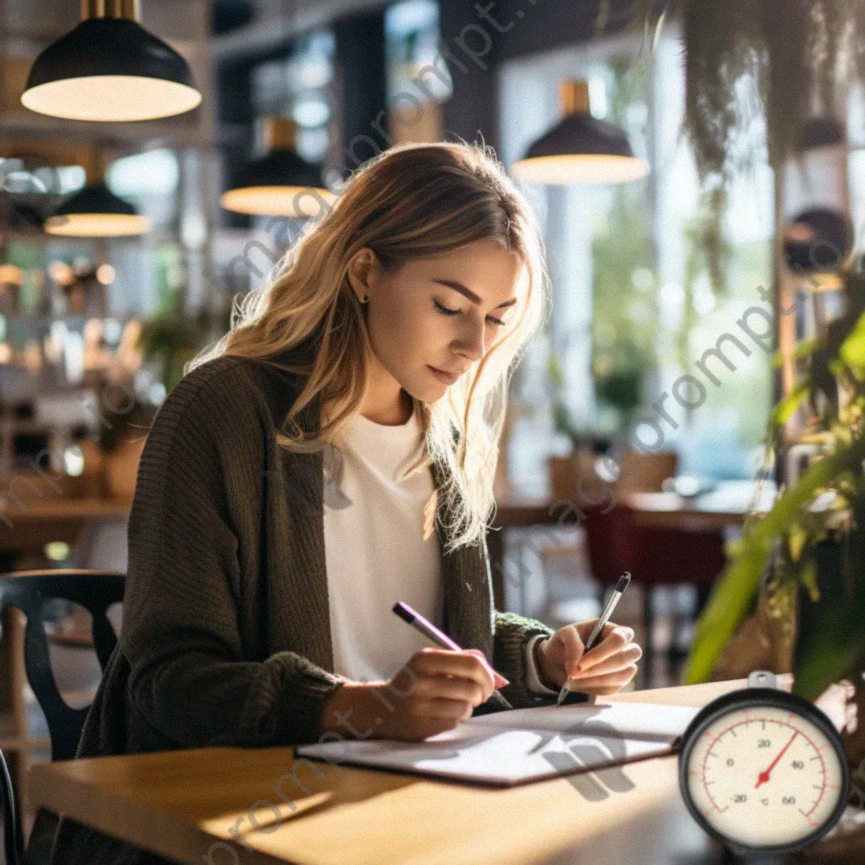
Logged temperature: 30 °C
